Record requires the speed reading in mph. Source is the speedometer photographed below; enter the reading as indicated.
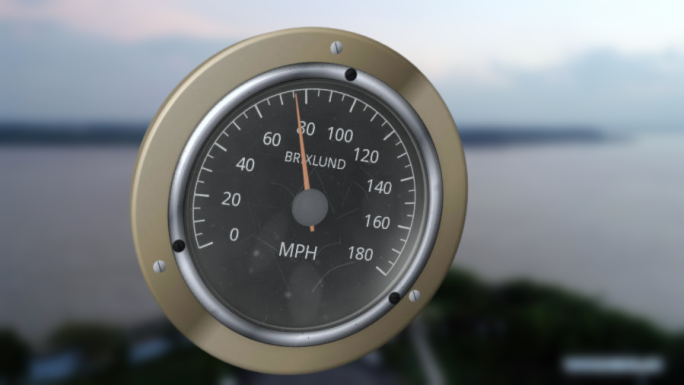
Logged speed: 75 mph
